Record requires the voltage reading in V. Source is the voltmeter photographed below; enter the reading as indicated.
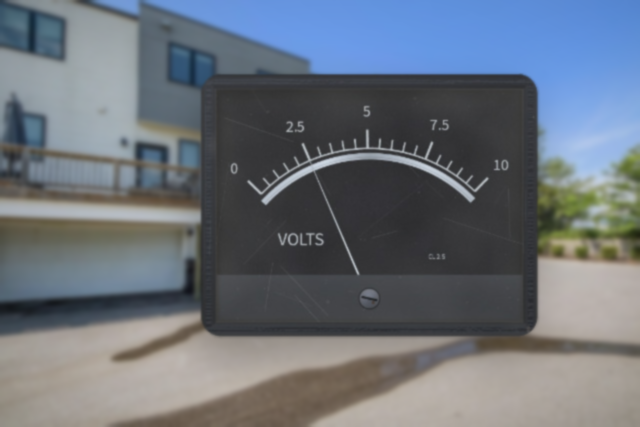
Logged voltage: 2.5 V
